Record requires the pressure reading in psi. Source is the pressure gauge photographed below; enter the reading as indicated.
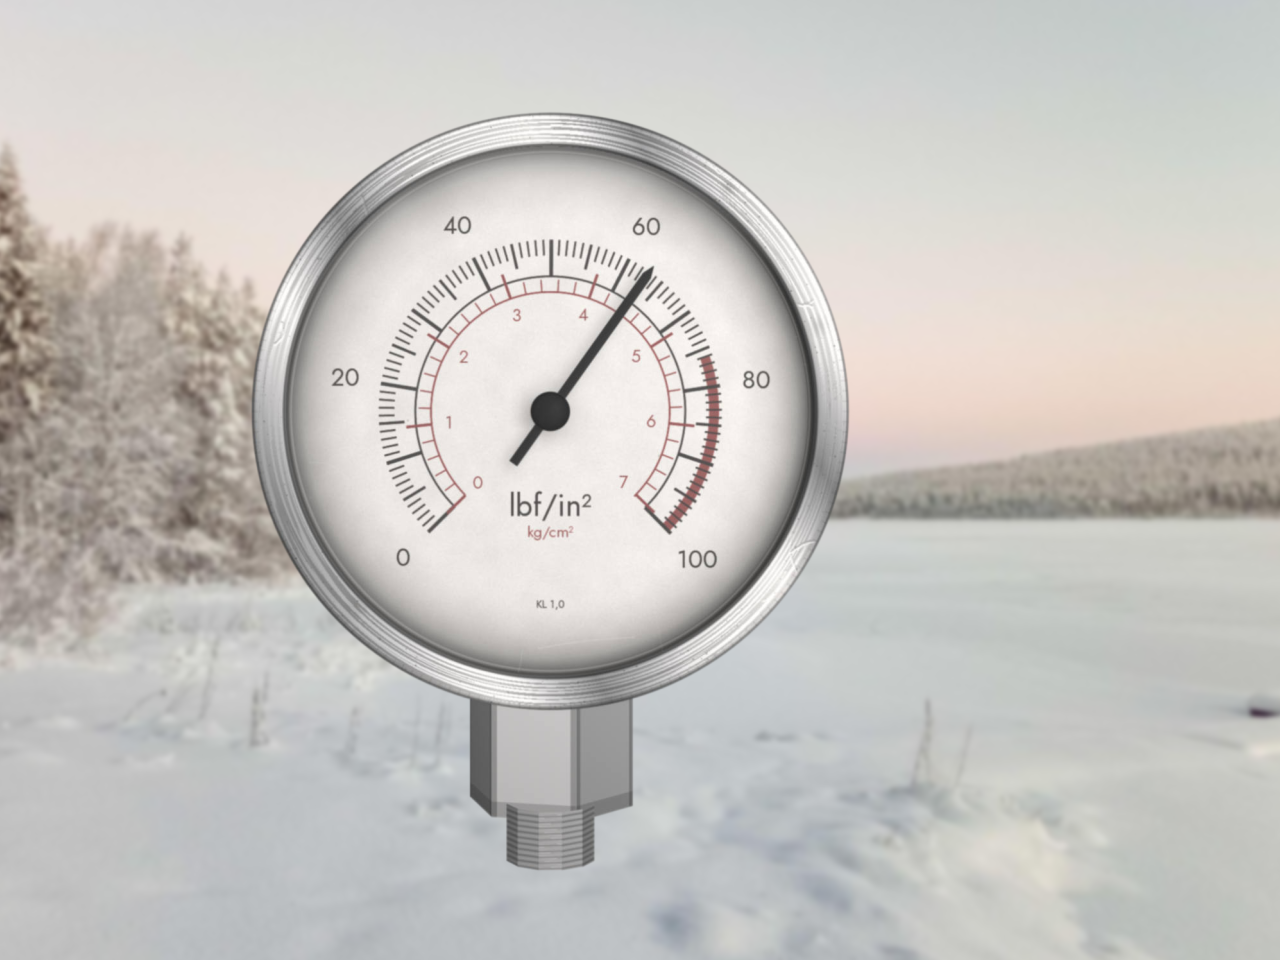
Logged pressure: 63 psi
